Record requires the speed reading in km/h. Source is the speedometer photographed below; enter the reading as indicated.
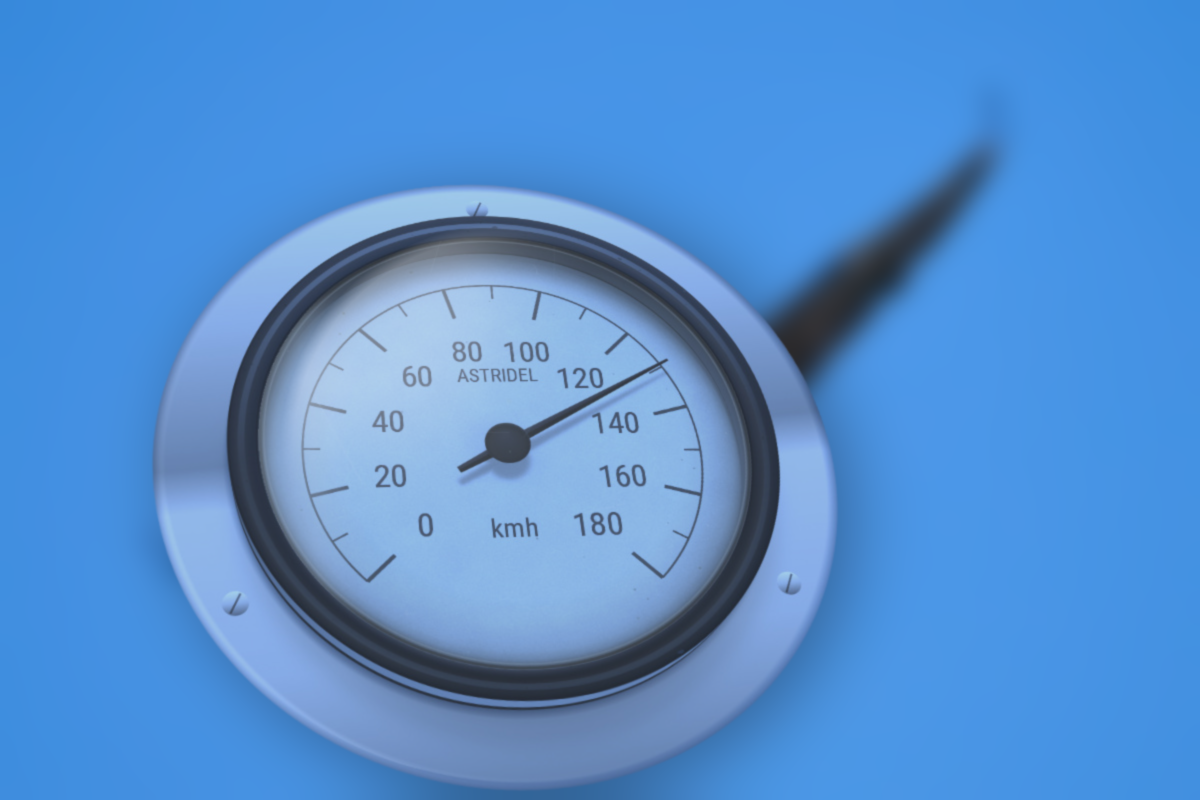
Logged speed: 130 km/h
